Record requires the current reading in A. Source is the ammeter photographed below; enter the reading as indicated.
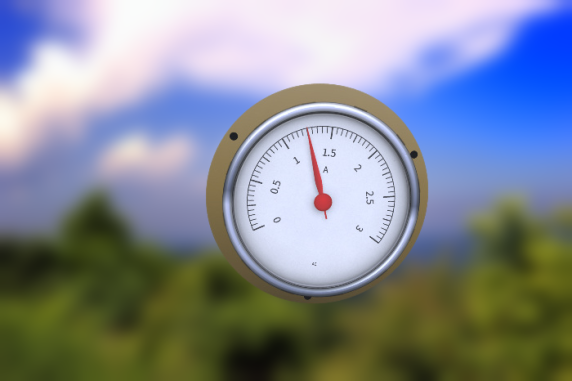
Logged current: 1.25 A
